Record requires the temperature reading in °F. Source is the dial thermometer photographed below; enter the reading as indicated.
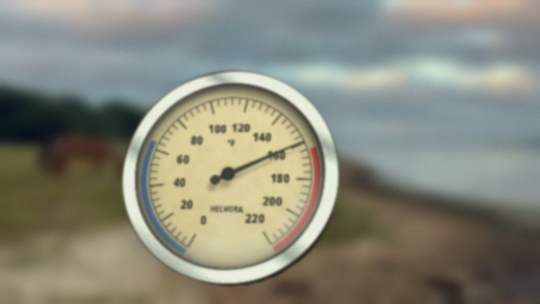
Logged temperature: 160 °F
